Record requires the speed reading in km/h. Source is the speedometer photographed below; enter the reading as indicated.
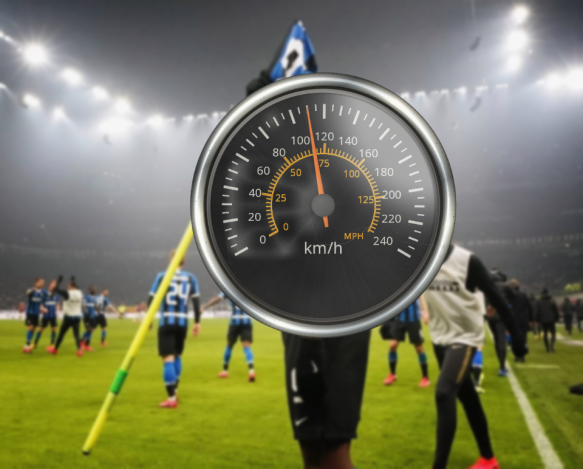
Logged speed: 110 km/h
